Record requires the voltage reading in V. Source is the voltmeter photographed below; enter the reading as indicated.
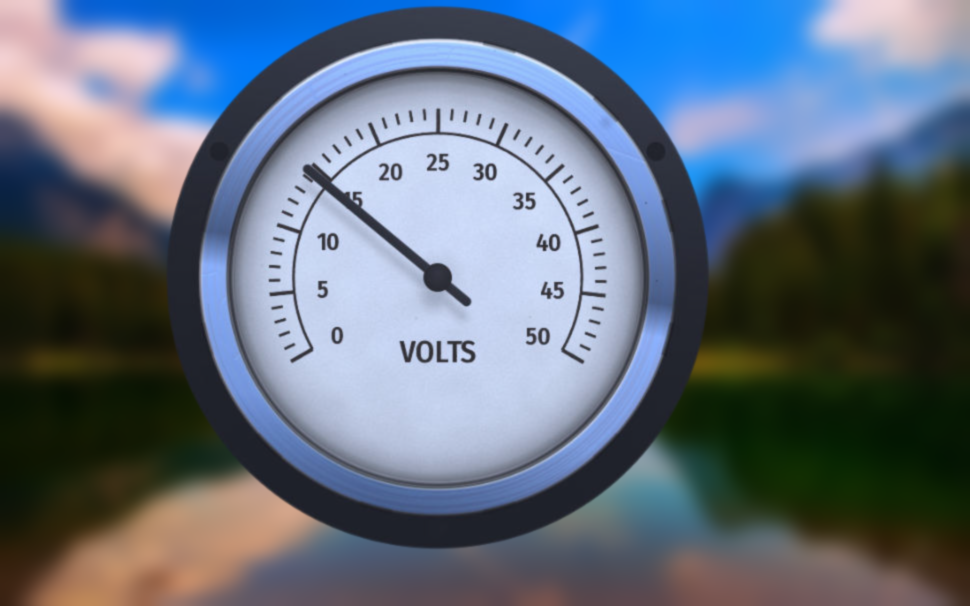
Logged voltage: 14.5 V
